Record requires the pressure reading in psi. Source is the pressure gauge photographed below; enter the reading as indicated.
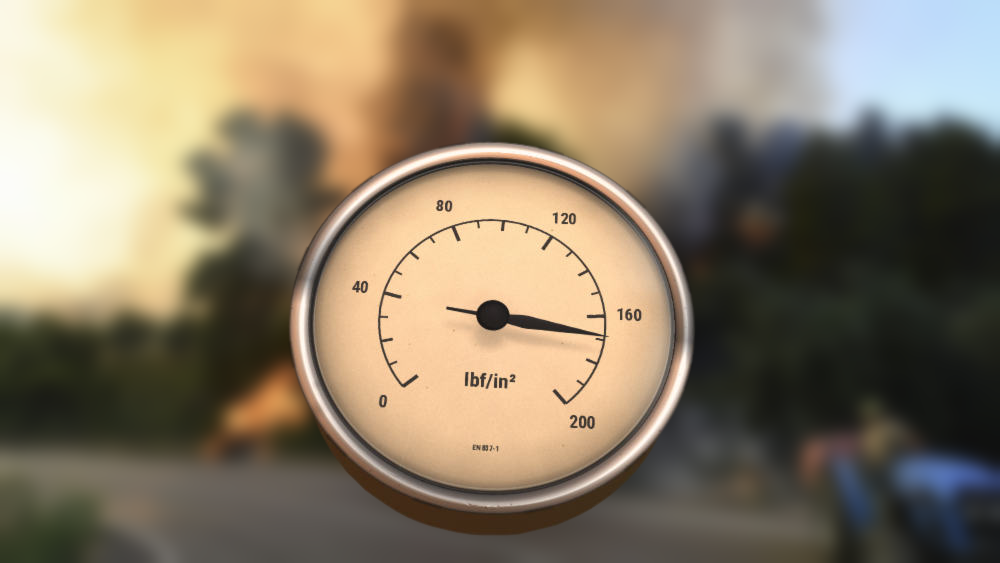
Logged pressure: 170 psi
